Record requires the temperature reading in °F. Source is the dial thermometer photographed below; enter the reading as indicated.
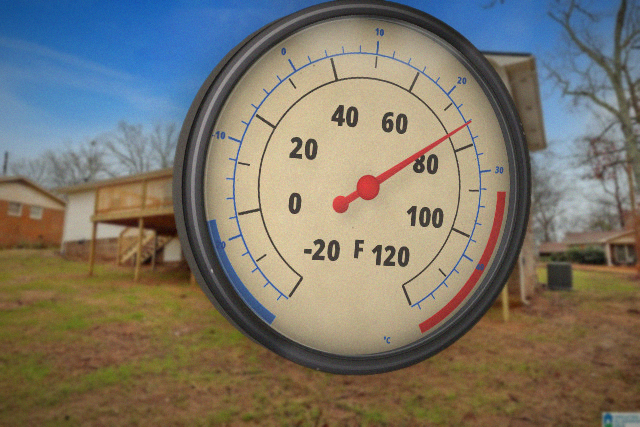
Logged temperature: 75 °F
